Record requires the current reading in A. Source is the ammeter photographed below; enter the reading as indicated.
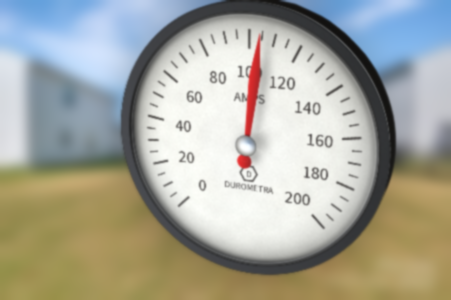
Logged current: 105 A
